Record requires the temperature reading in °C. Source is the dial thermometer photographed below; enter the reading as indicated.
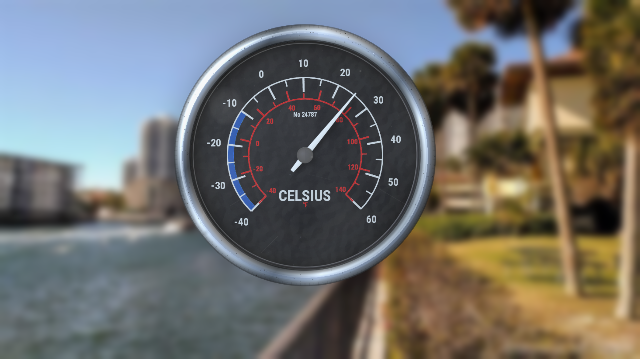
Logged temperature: 25 °C
